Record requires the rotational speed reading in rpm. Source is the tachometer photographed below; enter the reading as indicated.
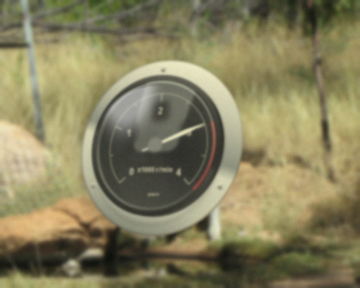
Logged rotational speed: 3000 rpm
